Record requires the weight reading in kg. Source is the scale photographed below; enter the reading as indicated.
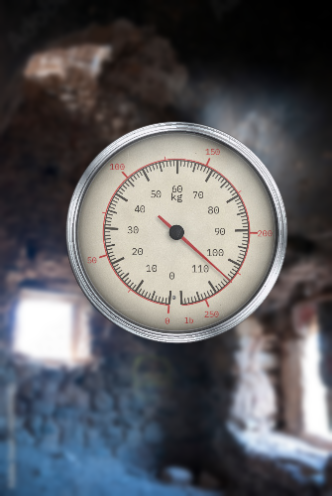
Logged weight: 105 kg
